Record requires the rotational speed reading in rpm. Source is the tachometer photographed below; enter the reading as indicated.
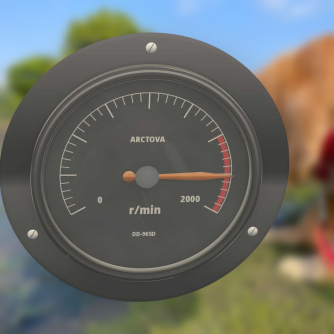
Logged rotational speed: 1750 rpm
